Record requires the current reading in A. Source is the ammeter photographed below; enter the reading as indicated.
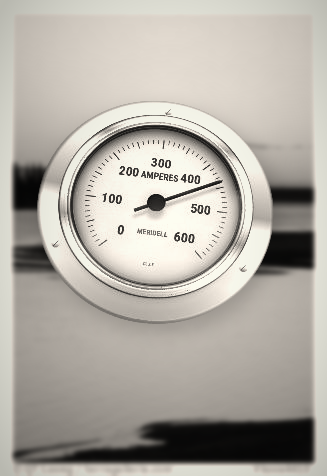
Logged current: 440 A
